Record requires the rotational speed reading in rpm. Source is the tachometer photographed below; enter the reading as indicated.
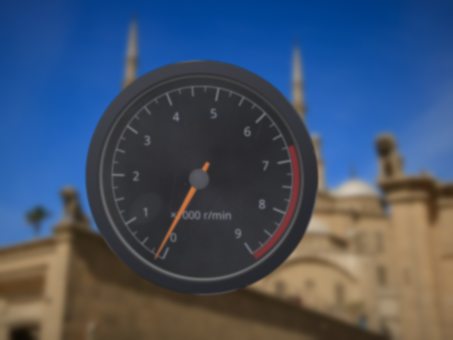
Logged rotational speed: 125 rpm
